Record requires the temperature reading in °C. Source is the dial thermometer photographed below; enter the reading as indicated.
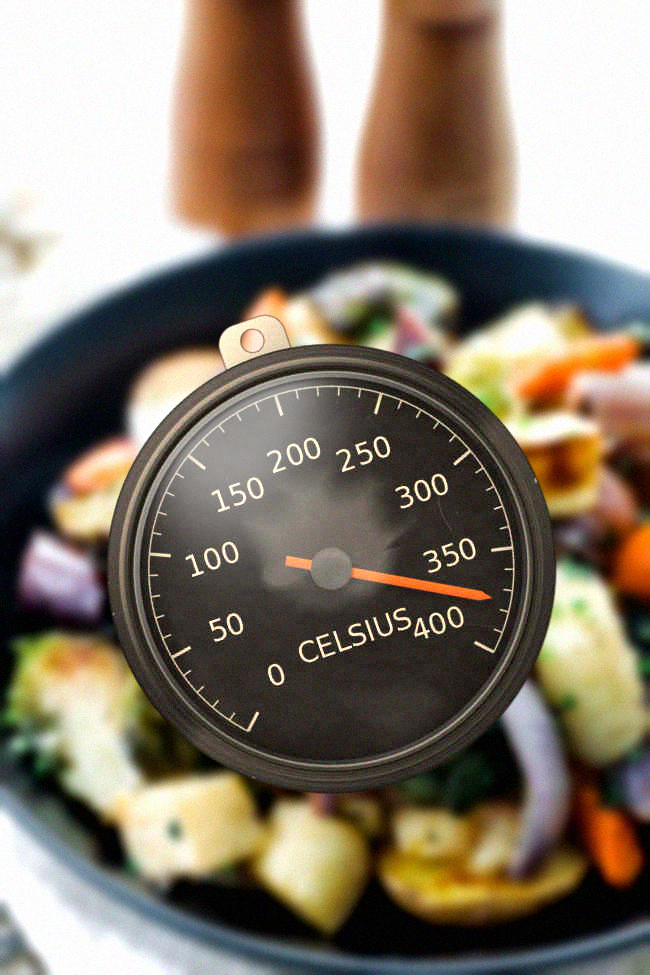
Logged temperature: 375 °C
